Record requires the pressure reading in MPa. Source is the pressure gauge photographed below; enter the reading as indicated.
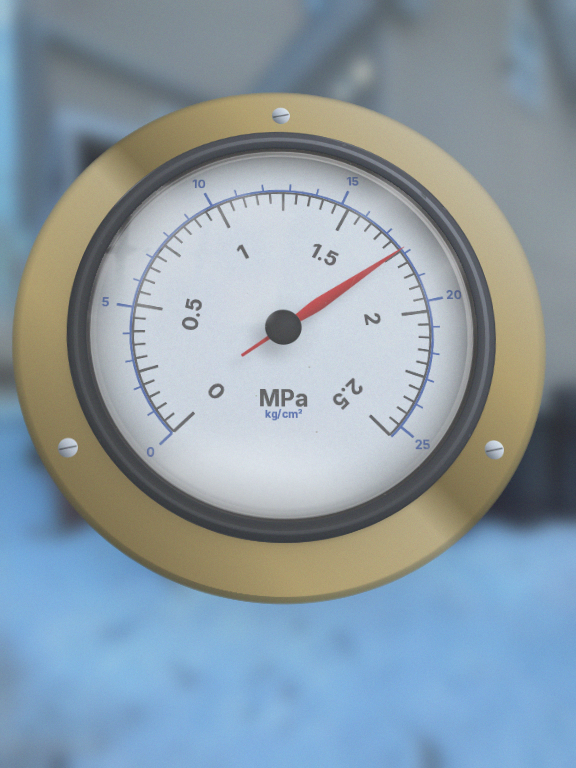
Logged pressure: 1.75 MPa
